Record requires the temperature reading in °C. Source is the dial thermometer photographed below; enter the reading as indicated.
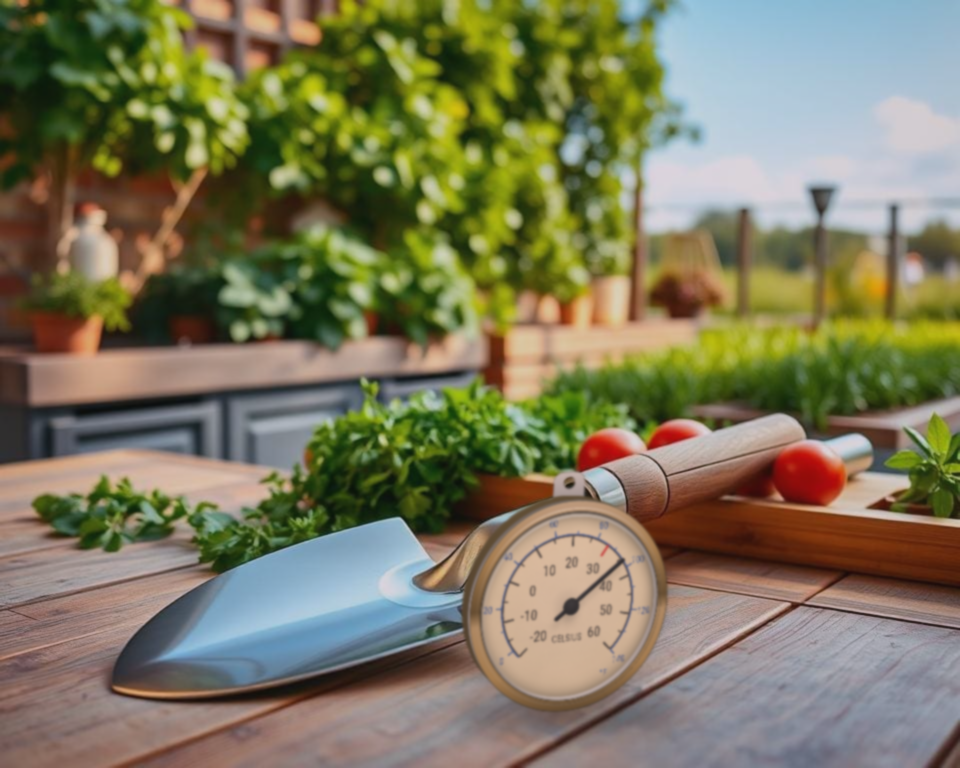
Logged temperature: 35 °C
